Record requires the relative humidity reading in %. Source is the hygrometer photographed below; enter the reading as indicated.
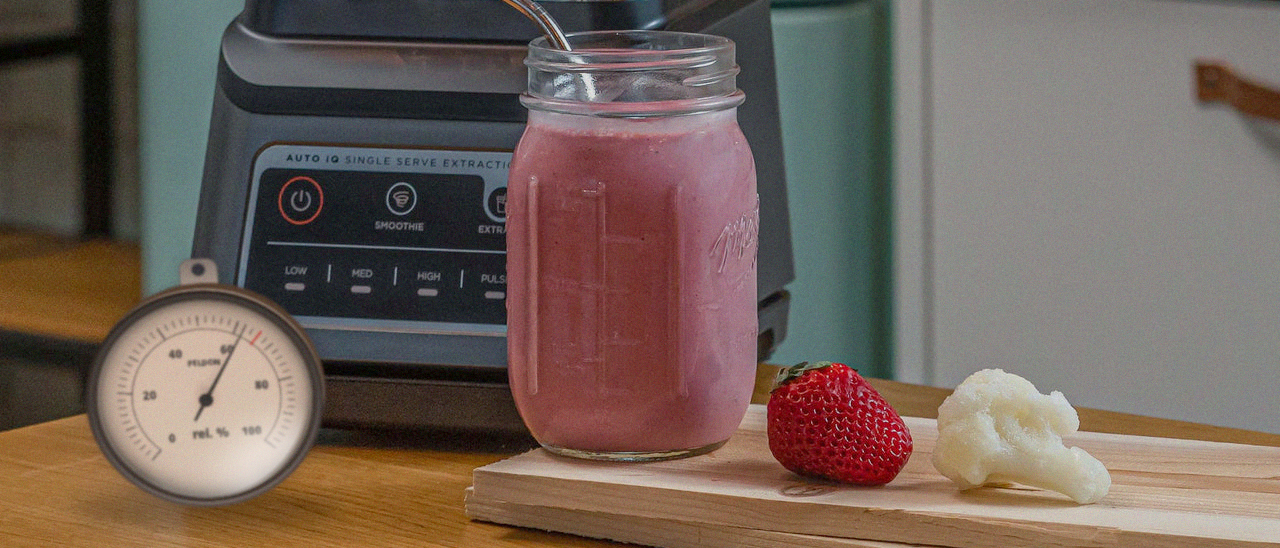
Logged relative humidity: 62 %
